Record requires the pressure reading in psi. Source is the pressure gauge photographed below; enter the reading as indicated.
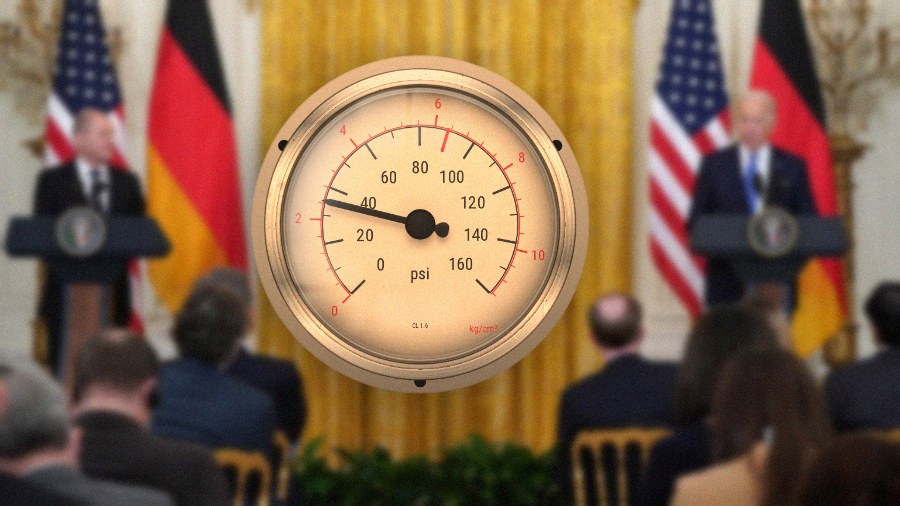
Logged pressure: 35 psi
